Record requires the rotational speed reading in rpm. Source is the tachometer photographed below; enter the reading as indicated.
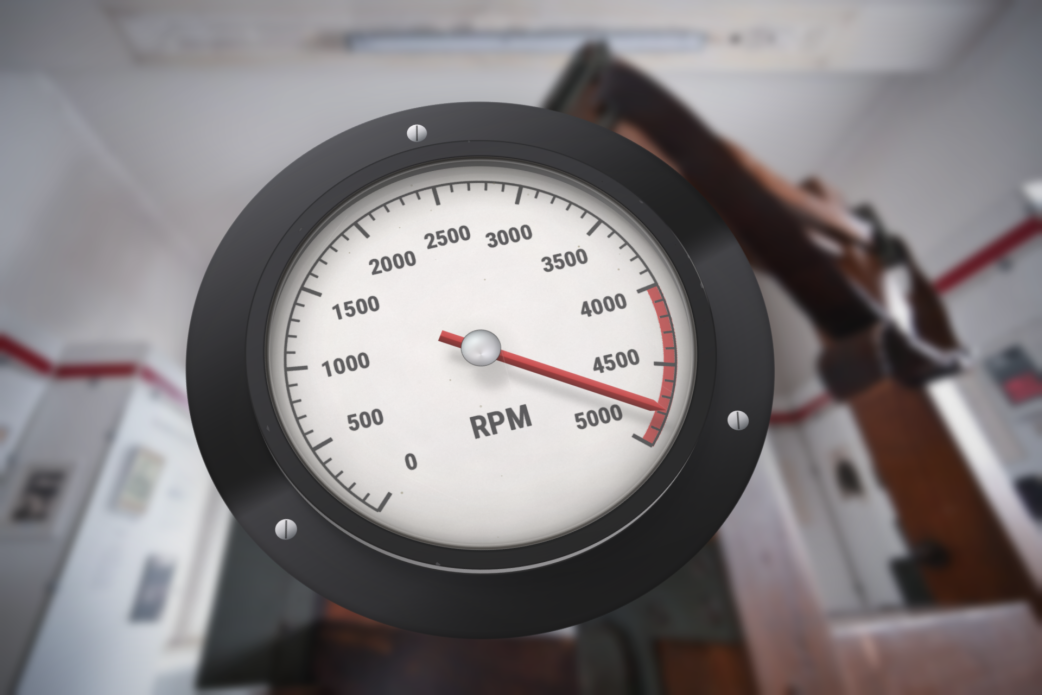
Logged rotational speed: 4800 rpm
